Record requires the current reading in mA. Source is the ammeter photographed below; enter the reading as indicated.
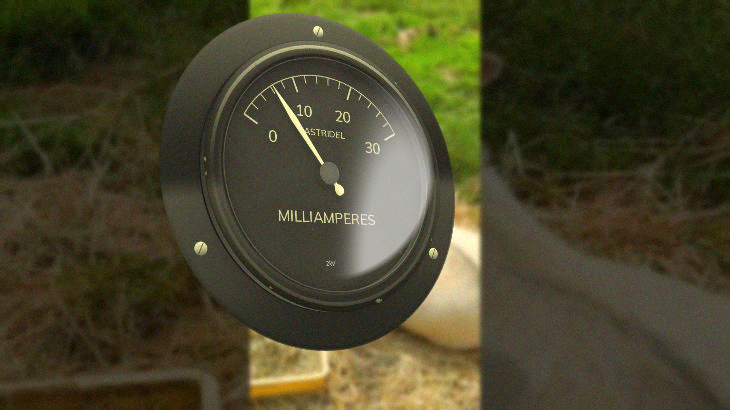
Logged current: 6 mA
